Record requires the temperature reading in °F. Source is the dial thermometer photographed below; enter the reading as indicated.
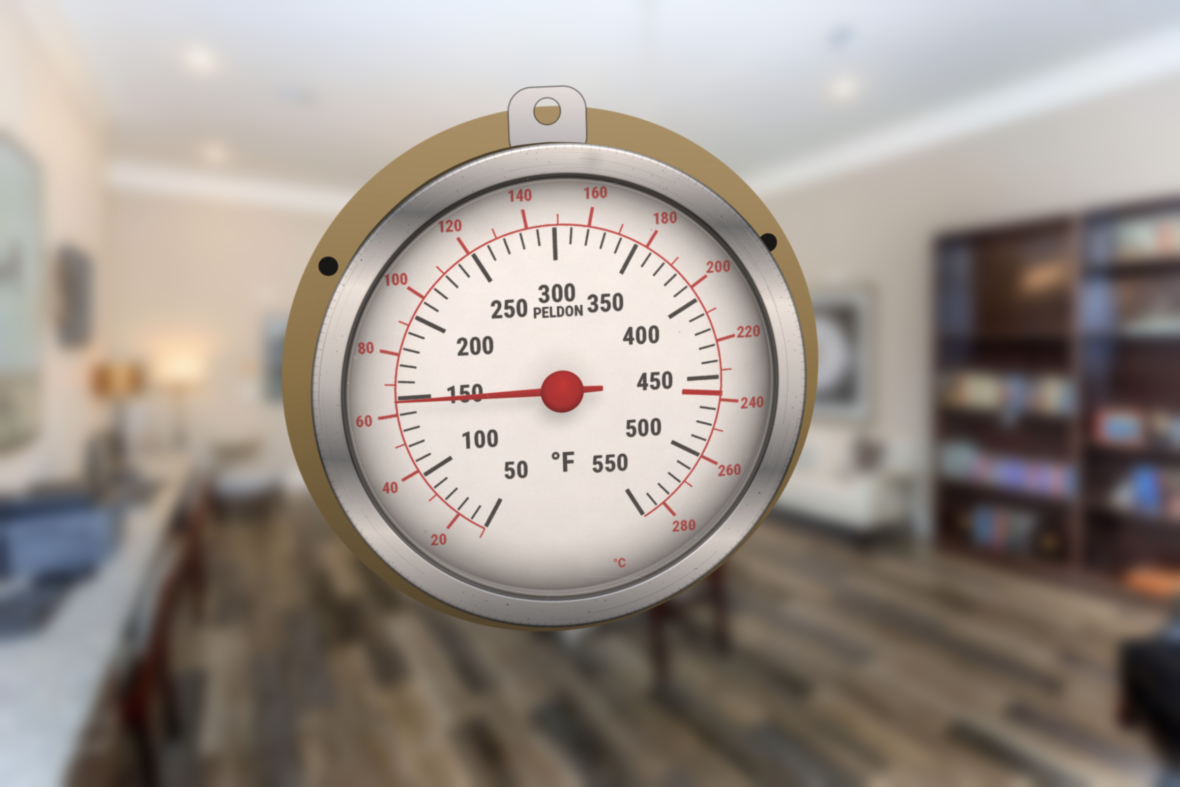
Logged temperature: 150 °F
